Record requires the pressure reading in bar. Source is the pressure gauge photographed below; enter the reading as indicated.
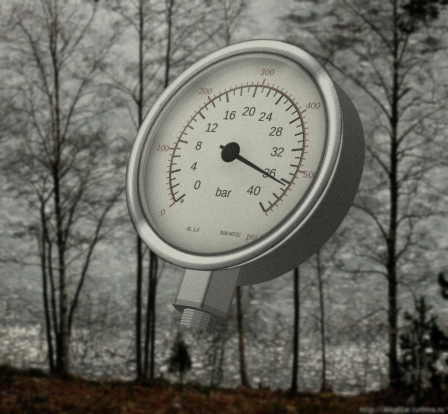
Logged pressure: 36.5 bar
